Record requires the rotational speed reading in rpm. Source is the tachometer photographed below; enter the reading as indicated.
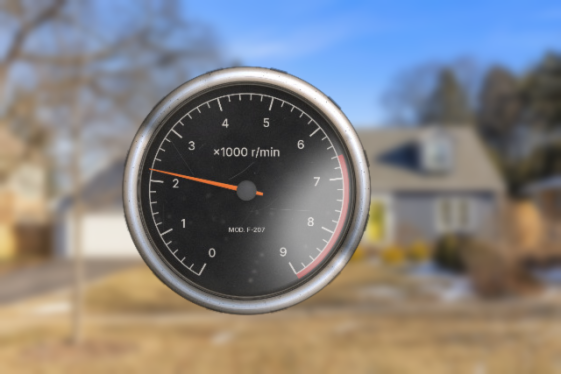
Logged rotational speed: 2200 rpm
